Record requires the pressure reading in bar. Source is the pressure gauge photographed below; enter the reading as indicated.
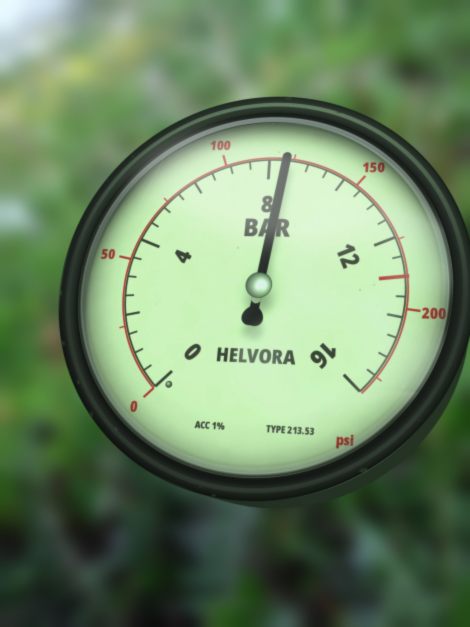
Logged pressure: 8.5 bar
